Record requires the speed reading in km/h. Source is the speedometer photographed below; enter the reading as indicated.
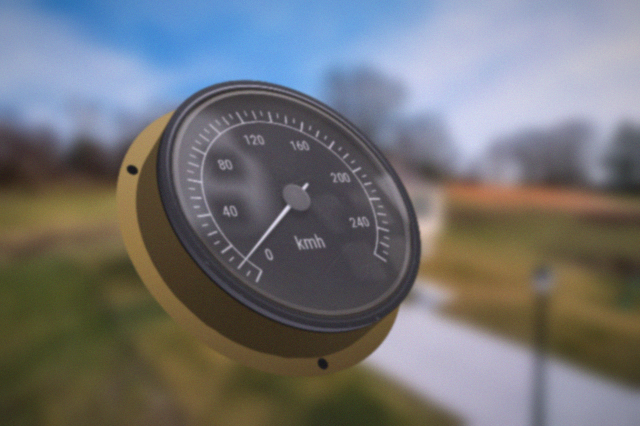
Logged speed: 10 km/h
